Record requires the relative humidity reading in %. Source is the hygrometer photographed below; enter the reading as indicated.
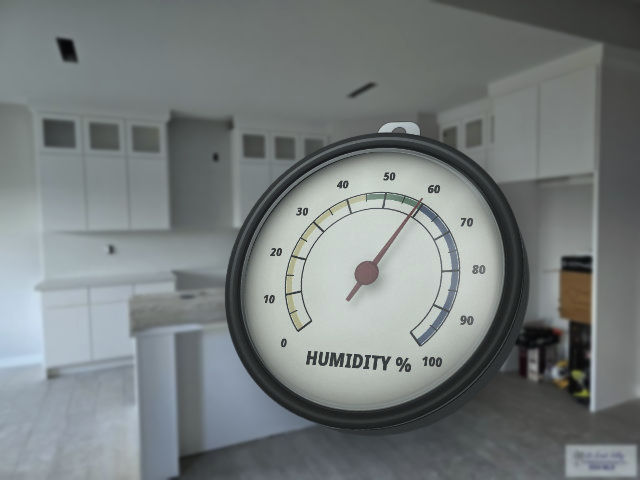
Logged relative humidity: 60 %
